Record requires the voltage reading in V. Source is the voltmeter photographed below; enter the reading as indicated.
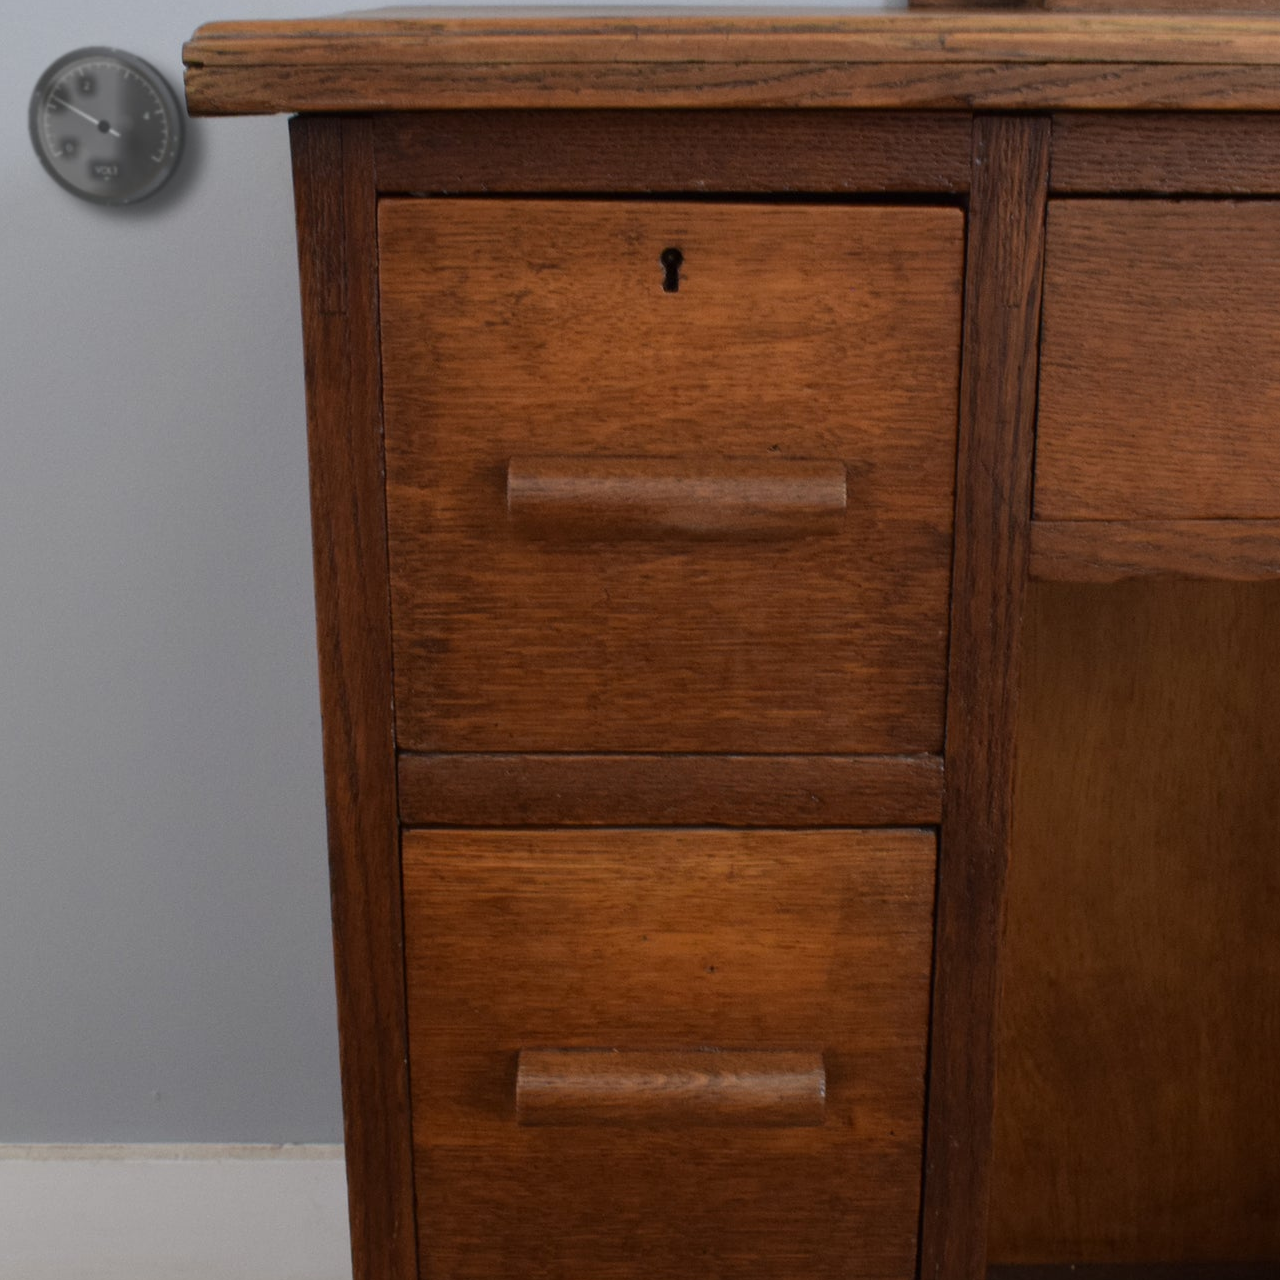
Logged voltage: 1.2 V
